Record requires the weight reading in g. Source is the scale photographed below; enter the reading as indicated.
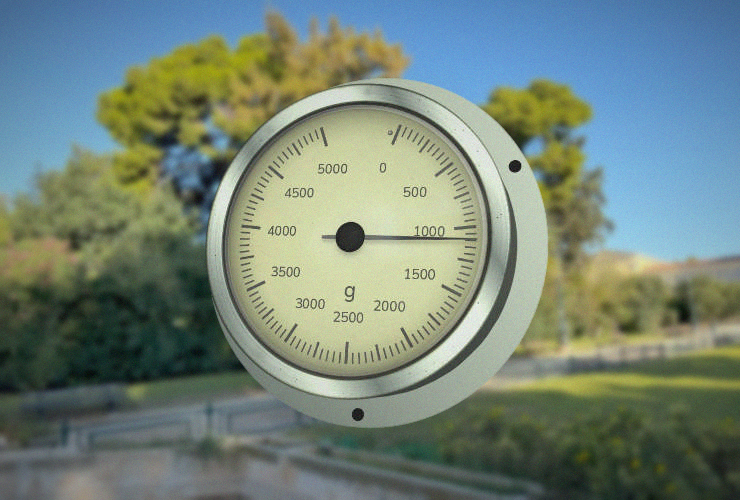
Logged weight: 1100 g
